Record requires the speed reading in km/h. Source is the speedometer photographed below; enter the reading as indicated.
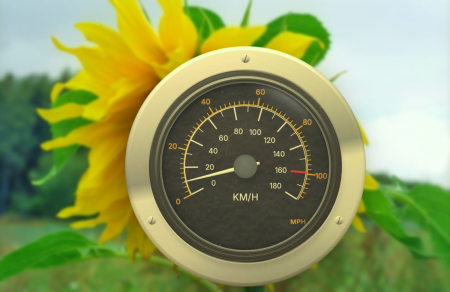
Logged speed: 10 km/h
